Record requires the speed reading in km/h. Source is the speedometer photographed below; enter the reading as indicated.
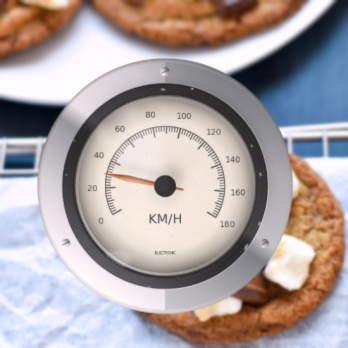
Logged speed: 30 km/h
